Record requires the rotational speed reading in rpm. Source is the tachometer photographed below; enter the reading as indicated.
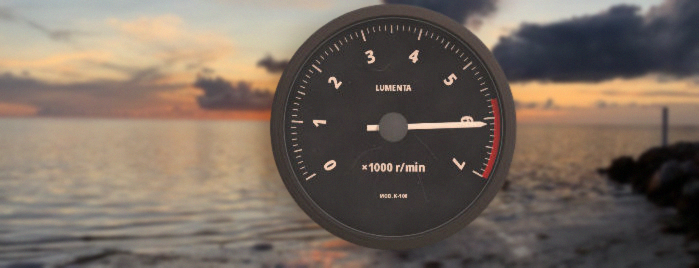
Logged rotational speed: 6100 rpm
